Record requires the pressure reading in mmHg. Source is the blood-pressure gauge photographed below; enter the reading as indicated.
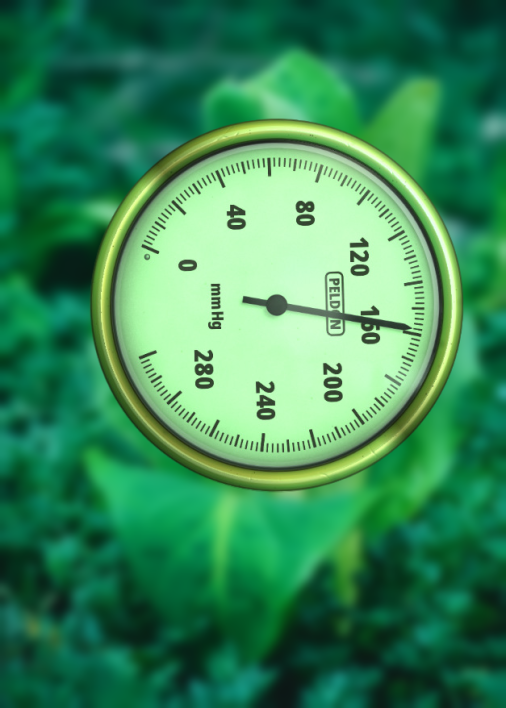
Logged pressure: 158 mmHg
